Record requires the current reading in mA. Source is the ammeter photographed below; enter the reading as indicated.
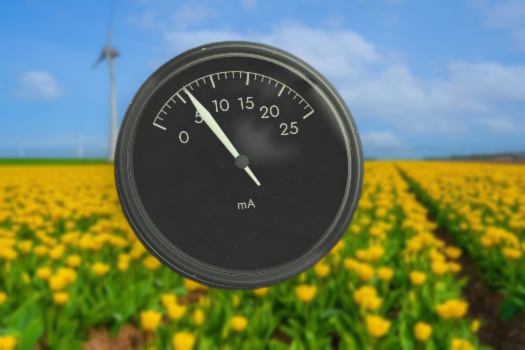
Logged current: 6 mA
